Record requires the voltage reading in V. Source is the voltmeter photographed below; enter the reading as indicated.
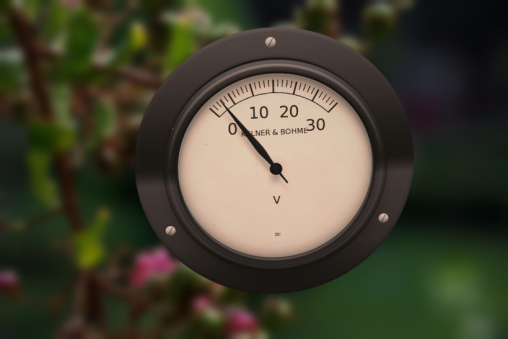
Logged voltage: 3 V
